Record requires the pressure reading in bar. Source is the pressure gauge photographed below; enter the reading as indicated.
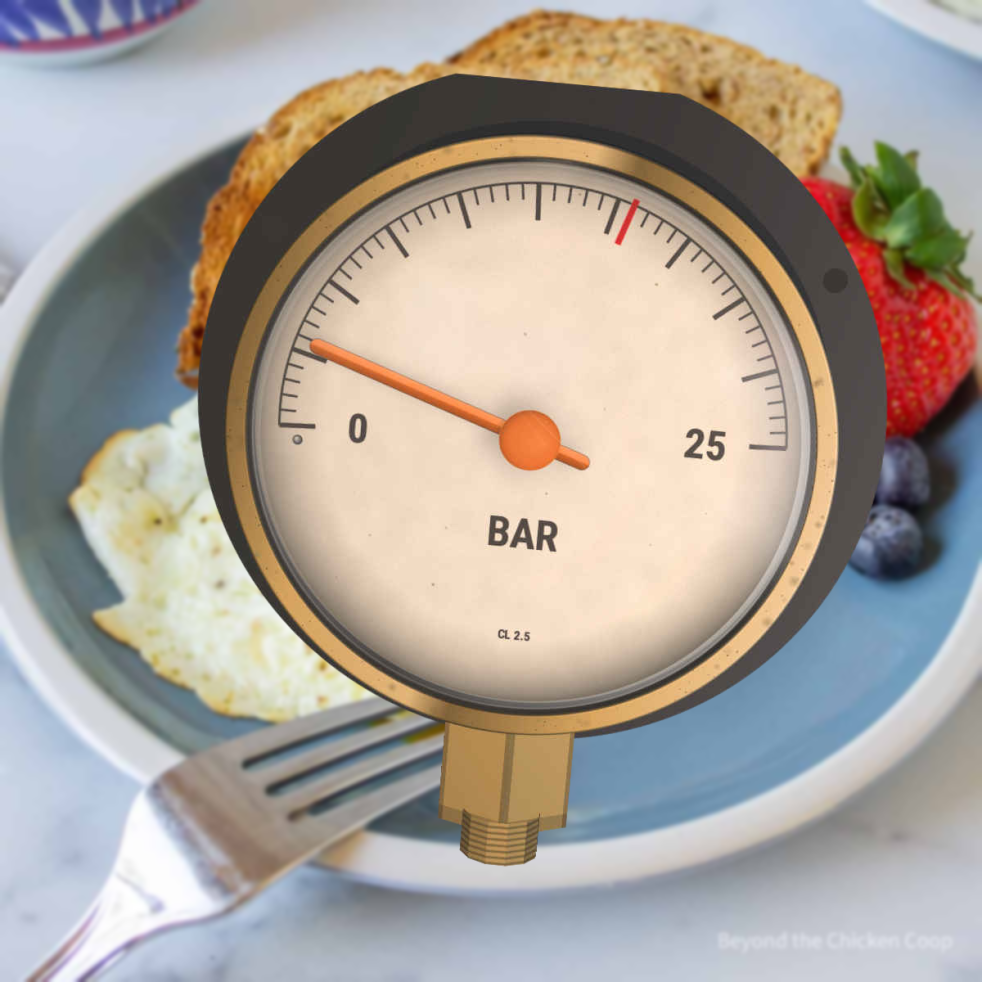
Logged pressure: 3 bar
